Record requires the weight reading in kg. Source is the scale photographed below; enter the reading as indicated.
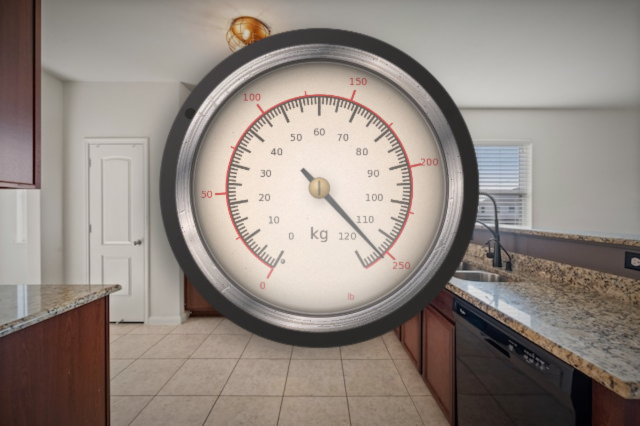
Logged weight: 115 kg
